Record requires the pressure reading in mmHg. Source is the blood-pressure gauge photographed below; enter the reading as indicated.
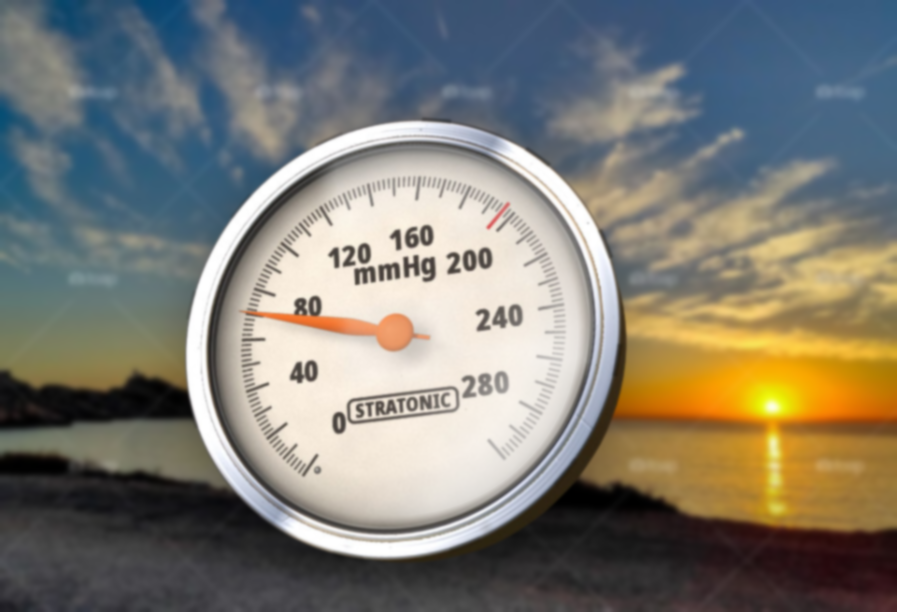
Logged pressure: 70 mmHg
